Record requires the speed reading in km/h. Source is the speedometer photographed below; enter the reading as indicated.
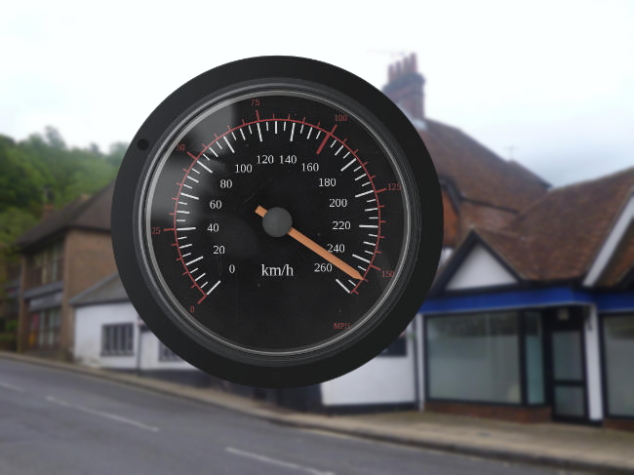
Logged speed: 250 km/h
